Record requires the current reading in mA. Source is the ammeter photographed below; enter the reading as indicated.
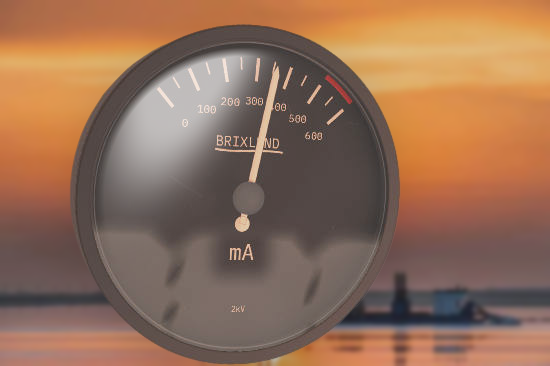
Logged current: 350 mA
